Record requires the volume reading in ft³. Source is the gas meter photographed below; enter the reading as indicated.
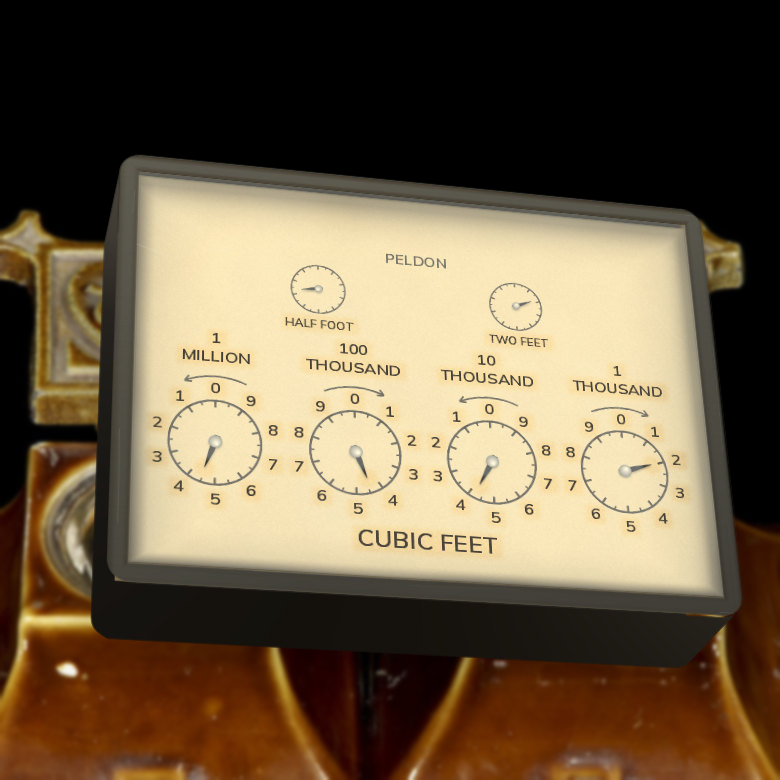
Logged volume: 444200 ft³
